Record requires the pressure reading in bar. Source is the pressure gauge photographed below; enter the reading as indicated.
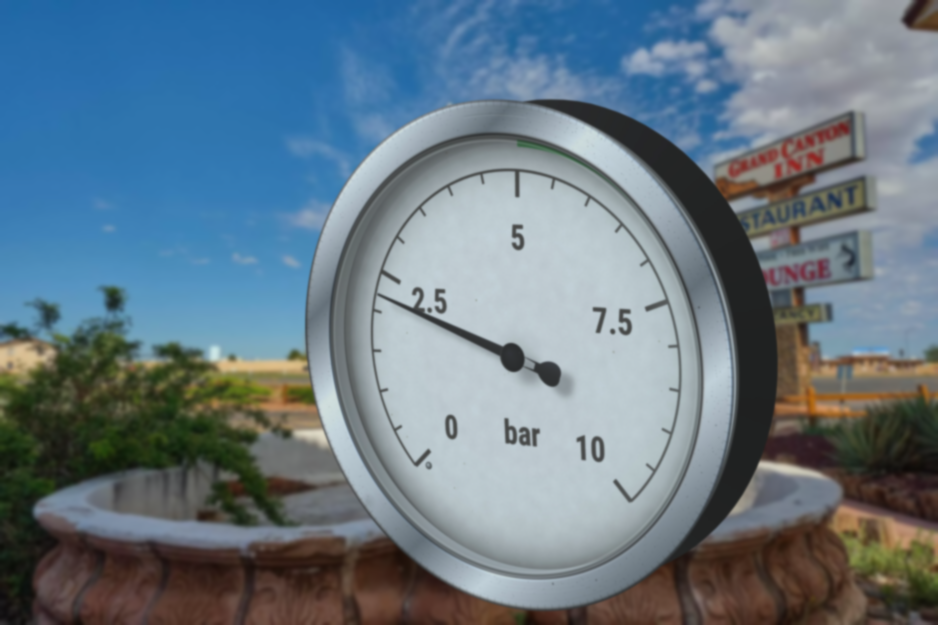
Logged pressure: 2.25 bar
